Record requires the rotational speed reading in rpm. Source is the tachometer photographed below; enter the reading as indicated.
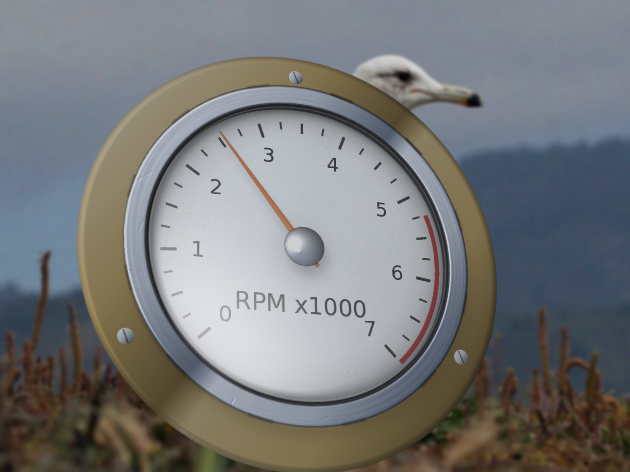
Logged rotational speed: 2500 rpm
